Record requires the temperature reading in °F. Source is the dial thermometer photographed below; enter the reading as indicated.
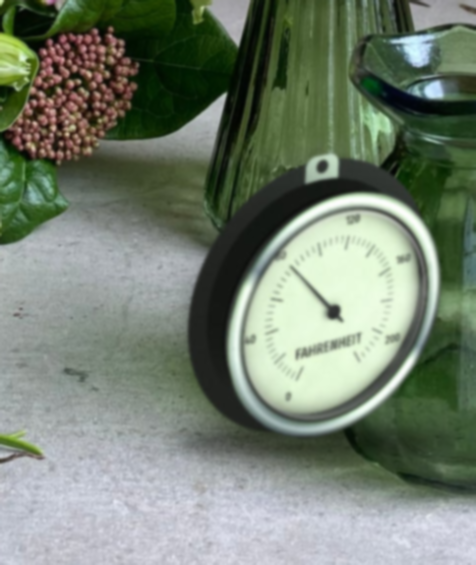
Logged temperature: 80 °F
